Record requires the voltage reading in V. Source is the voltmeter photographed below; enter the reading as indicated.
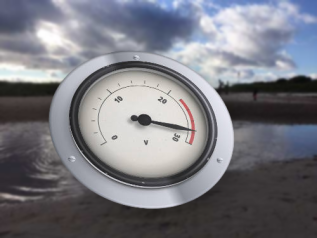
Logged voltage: 28 V
